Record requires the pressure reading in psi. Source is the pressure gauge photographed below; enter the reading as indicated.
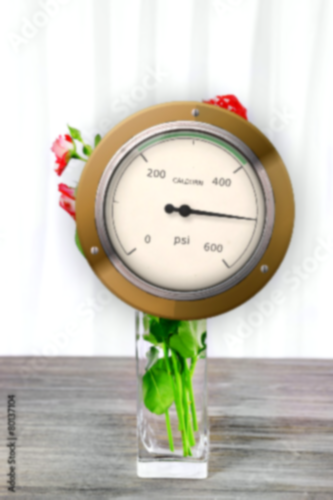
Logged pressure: 500 psi
